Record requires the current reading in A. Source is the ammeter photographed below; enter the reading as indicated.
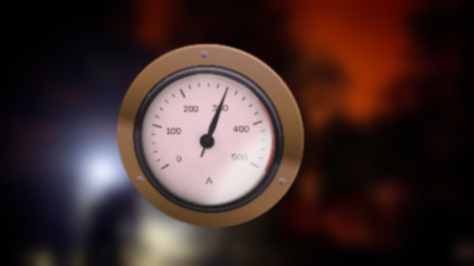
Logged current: 300 A
